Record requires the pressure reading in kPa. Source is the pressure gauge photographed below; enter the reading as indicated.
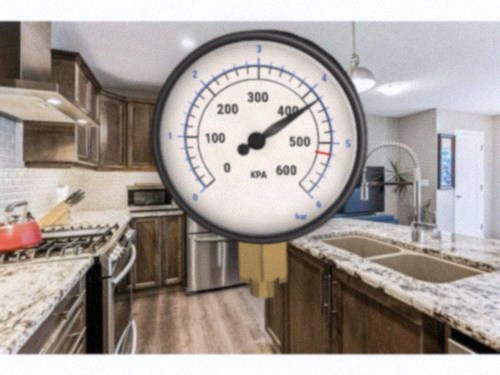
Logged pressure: 420 kPa
